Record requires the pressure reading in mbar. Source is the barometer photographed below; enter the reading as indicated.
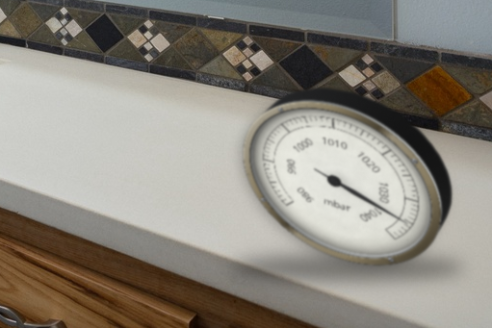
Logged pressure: 1035 mbar
